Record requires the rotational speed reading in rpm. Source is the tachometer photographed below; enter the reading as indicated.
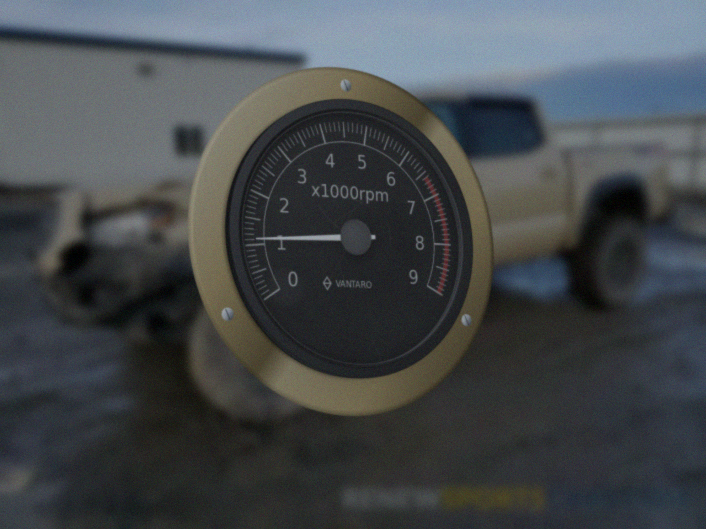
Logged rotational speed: 1100 rpm
